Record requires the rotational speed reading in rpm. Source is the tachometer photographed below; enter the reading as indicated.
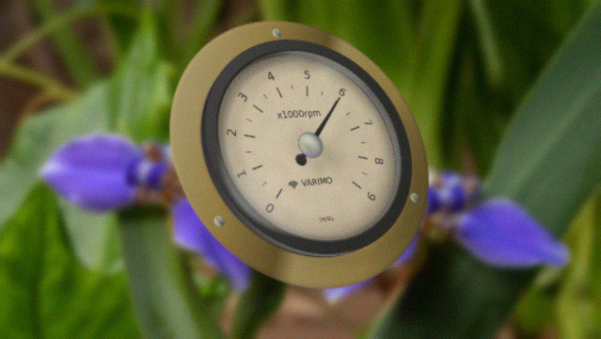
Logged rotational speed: 6000 rpm
